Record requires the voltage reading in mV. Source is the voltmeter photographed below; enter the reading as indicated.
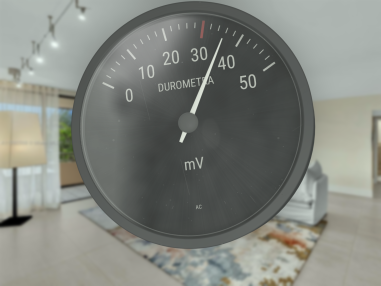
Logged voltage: 36 mV
